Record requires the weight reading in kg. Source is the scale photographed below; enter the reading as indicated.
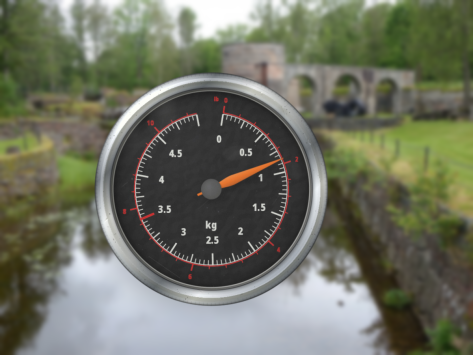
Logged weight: 0.85 kg
